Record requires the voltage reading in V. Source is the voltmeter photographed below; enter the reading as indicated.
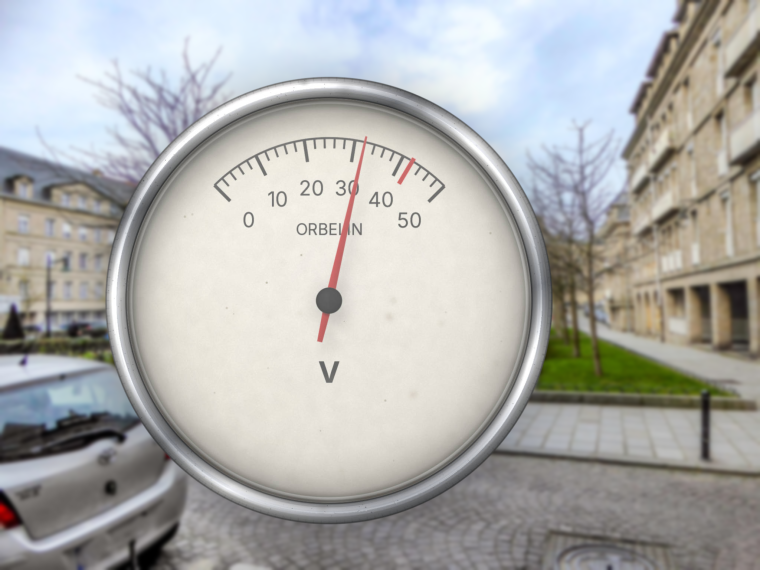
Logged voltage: 32 V
